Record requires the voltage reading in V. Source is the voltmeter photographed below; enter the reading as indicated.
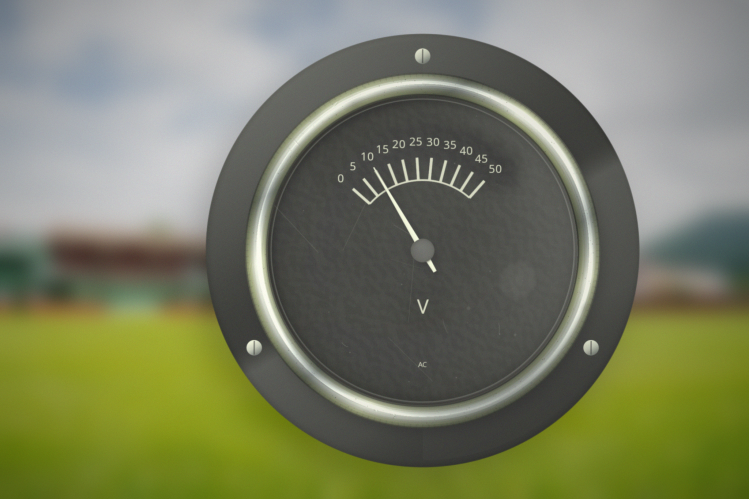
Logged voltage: 10 V
